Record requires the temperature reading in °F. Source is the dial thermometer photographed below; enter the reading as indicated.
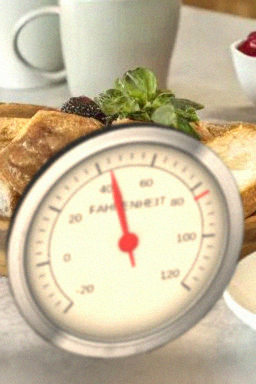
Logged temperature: 44 °F
